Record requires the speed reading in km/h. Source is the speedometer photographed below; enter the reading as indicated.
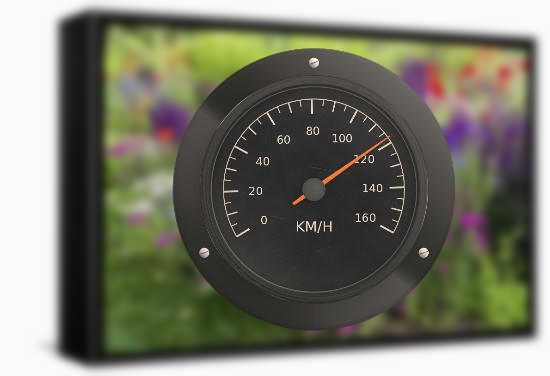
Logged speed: 117.5 km/h
